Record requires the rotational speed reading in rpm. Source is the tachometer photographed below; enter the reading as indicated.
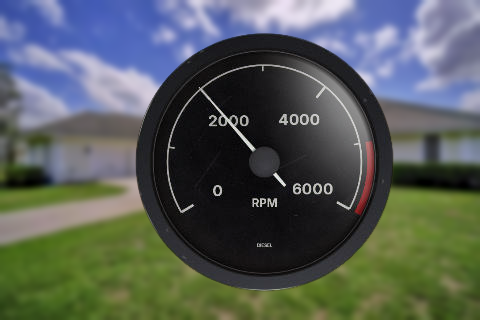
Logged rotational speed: 2000 rpm
